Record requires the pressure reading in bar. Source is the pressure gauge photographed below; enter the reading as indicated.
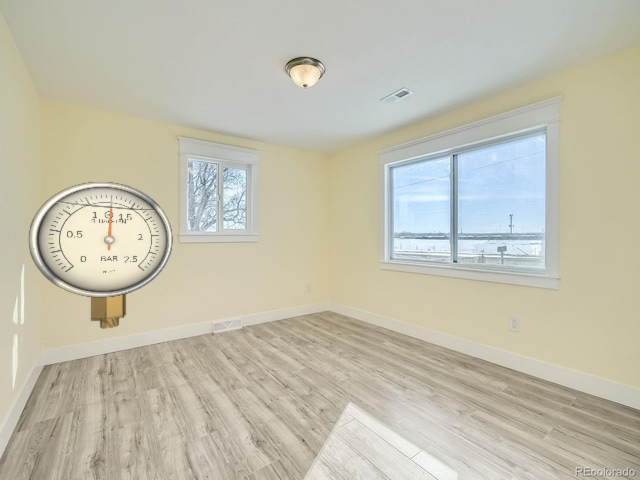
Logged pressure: 1.25 bar
